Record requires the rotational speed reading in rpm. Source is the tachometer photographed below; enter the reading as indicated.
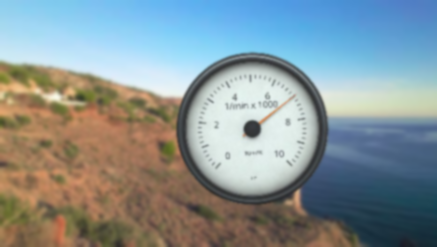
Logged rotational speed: 7000 rpm
